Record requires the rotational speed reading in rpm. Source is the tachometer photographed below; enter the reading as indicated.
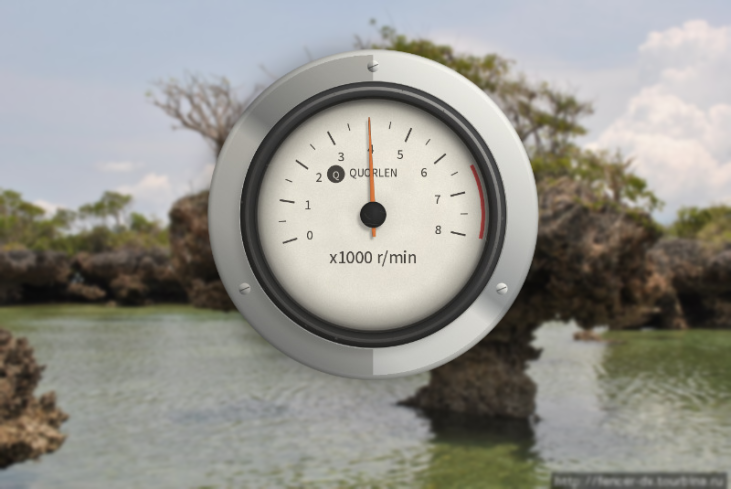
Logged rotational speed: 4000 rpm
